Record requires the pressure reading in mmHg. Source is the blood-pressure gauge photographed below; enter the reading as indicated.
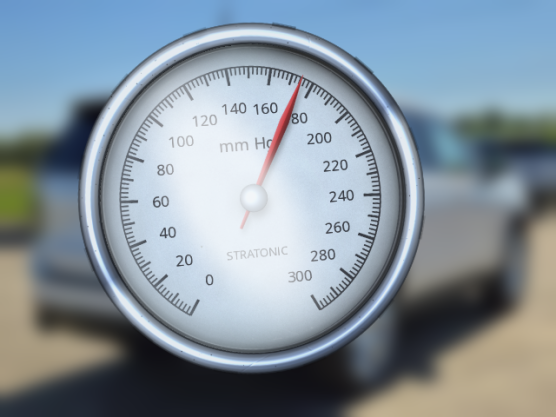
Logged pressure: 174 mmHg
